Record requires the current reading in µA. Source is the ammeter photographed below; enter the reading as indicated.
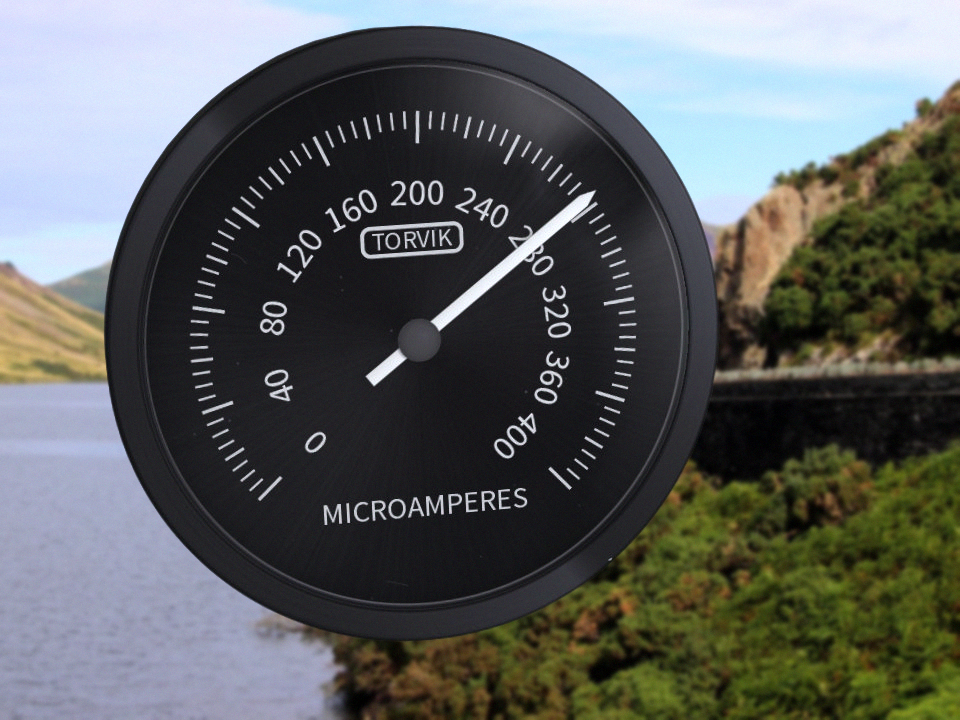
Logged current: 275 µA
